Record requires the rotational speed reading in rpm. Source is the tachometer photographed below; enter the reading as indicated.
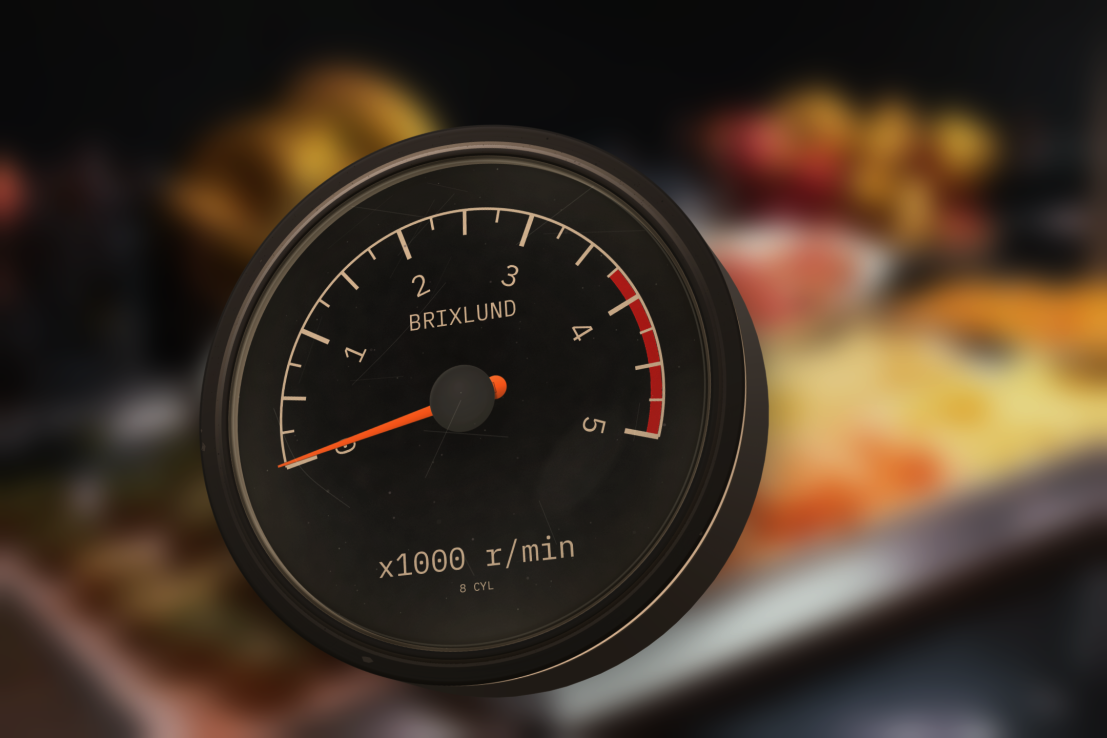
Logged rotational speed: 0 rpm
